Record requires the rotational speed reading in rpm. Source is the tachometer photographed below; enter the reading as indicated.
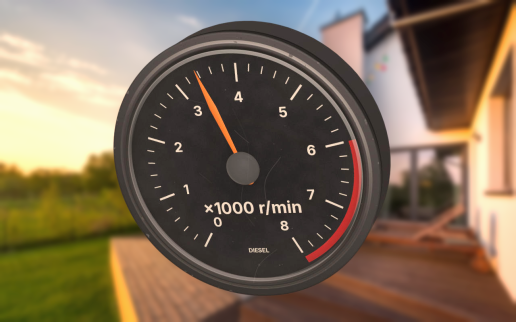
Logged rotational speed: 3400 rpm
